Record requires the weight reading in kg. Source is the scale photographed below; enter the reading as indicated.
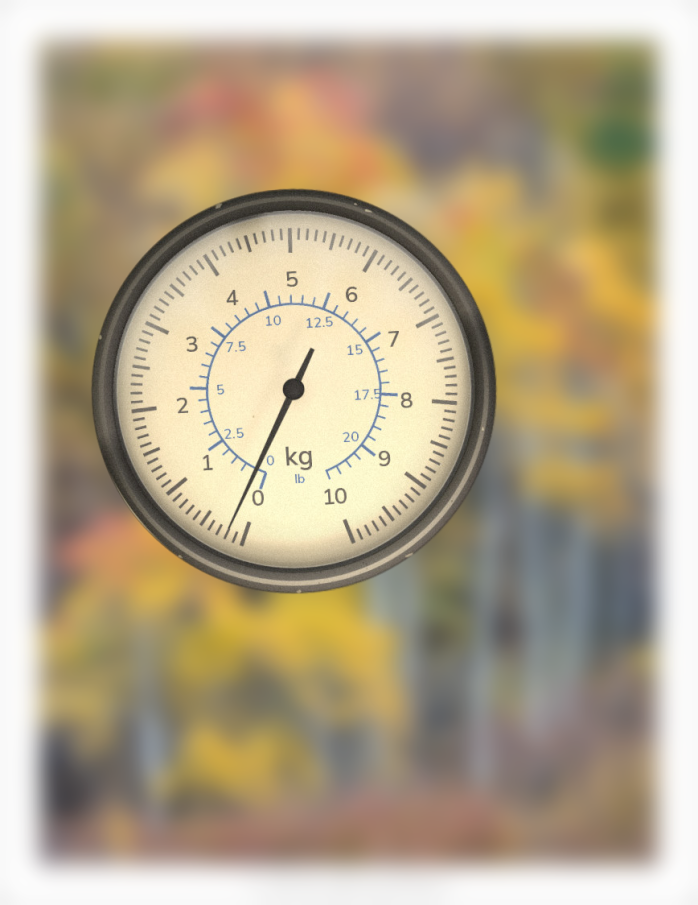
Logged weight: 0.2 kg
